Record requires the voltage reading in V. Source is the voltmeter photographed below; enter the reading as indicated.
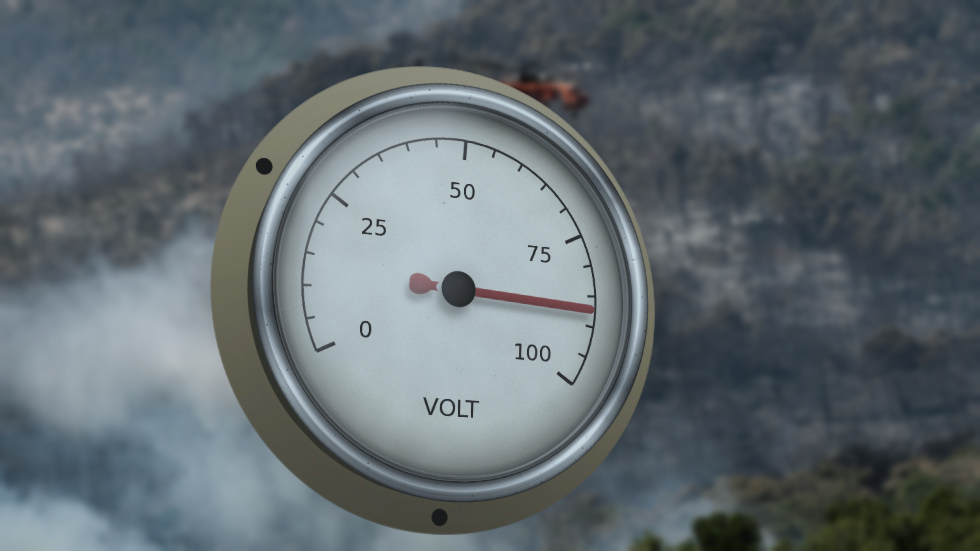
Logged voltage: 87.5 V
